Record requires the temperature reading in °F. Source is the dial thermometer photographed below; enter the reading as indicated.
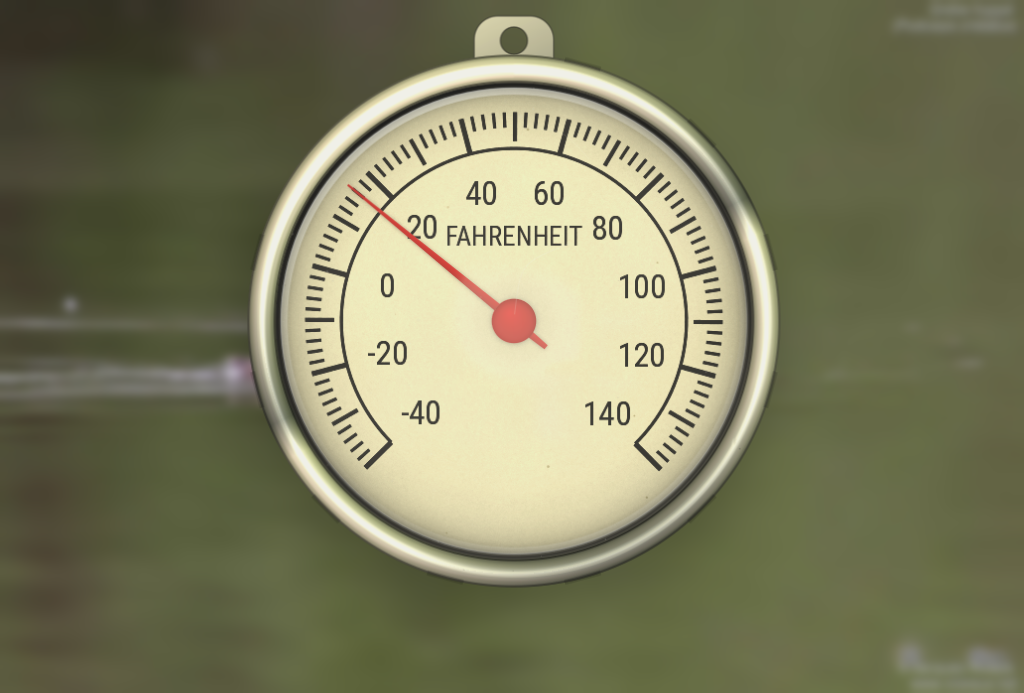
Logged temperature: 16 °F
